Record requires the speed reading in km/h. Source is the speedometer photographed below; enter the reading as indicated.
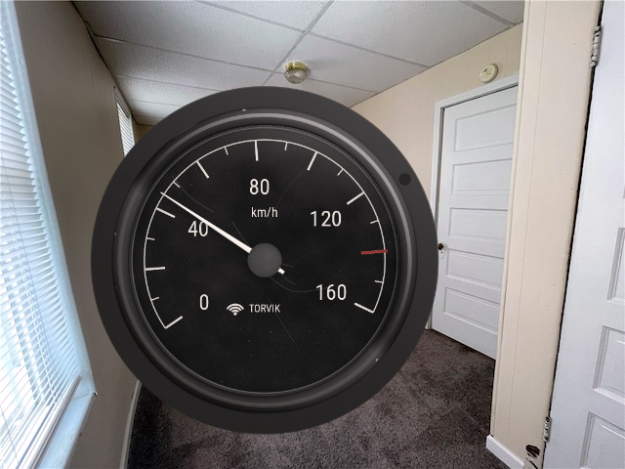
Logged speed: 45 km/h
